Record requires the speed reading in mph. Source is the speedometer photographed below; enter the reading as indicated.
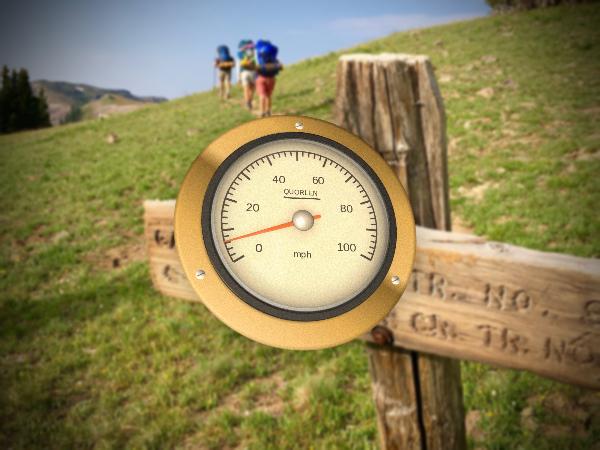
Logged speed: 6 mph
